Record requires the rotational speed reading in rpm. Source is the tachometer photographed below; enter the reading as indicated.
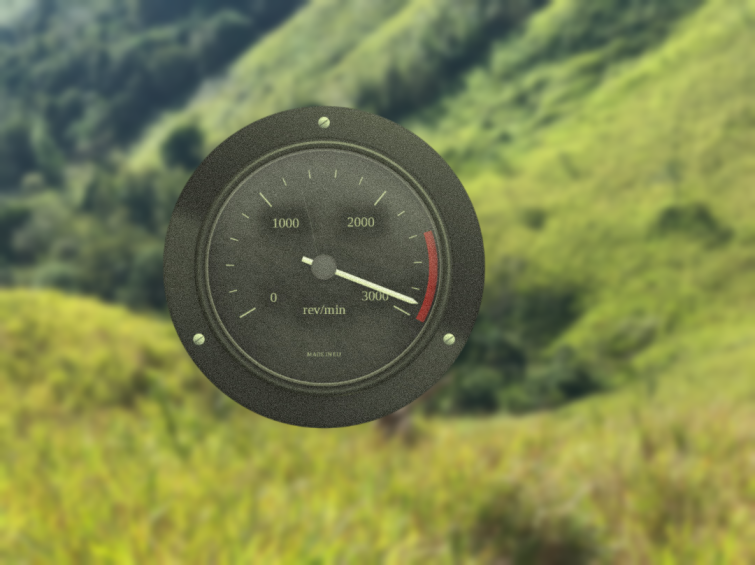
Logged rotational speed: 2900 rpm
